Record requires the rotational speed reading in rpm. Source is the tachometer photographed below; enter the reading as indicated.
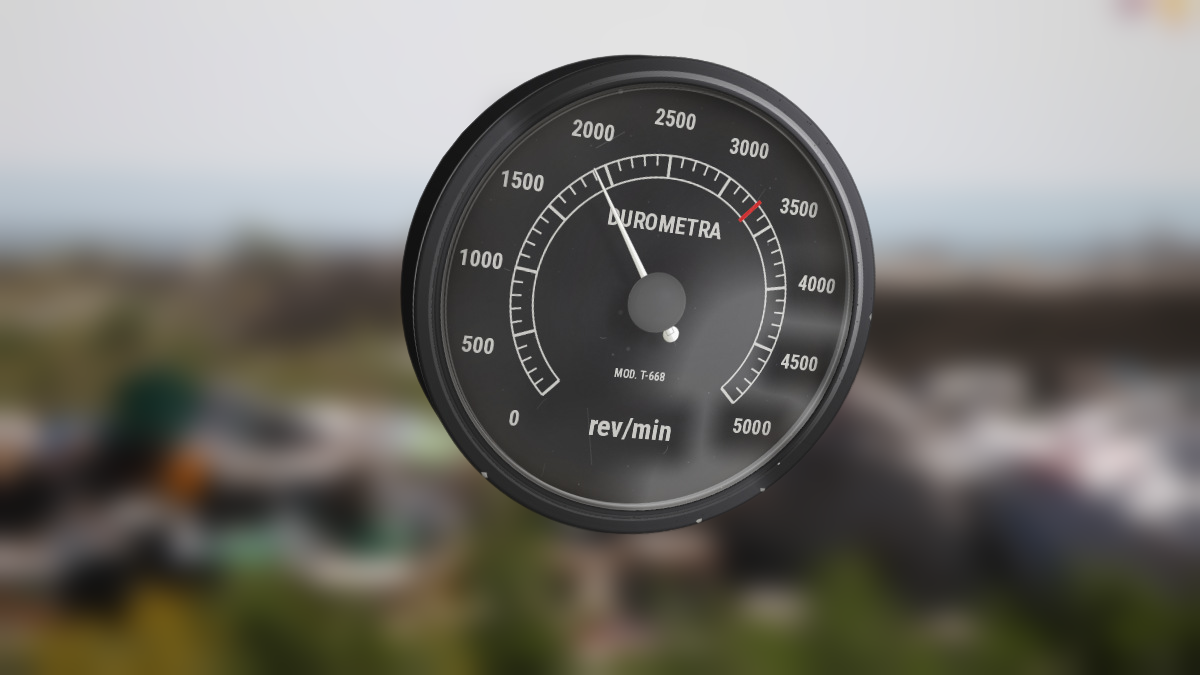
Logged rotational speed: 1900 rpm
